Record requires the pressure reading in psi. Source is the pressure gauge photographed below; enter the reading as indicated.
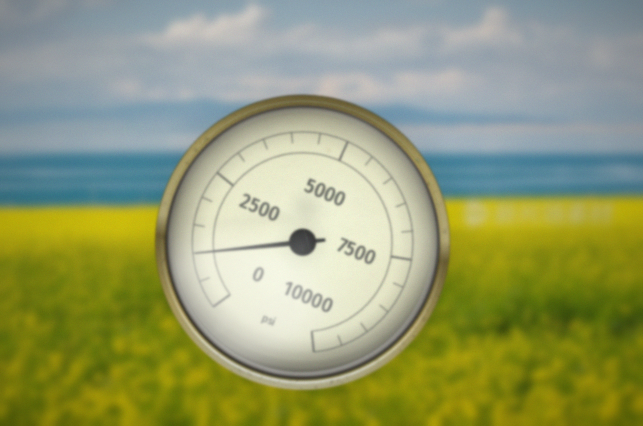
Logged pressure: 1000 psi
